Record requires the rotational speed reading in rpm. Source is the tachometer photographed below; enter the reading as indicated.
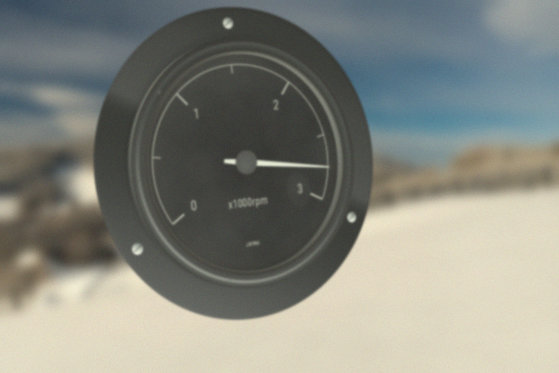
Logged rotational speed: 2750 rpm
